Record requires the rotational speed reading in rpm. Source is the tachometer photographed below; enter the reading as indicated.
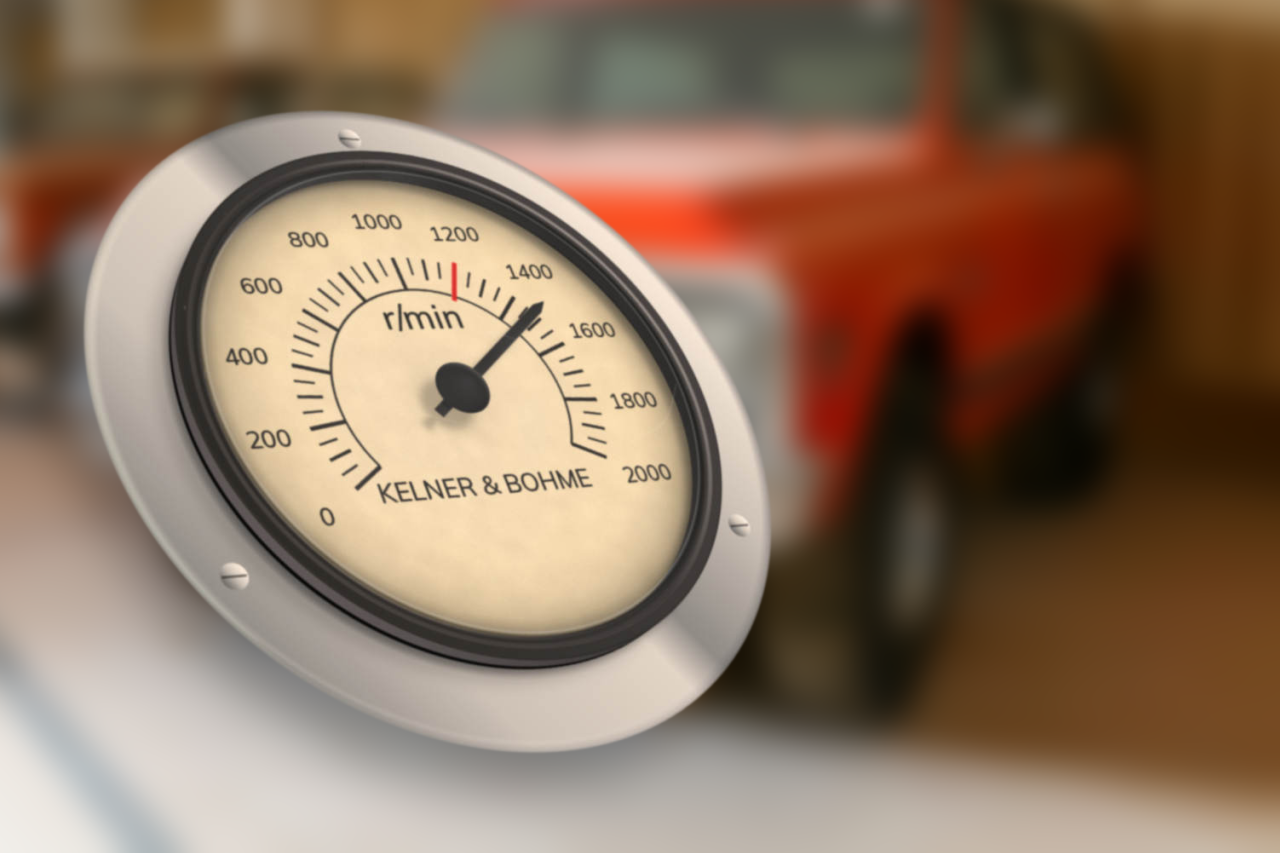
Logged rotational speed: 1475 rpm
